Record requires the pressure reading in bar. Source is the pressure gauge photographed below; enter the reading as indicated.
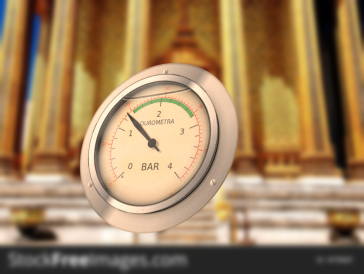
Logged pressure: 1.3 bar
